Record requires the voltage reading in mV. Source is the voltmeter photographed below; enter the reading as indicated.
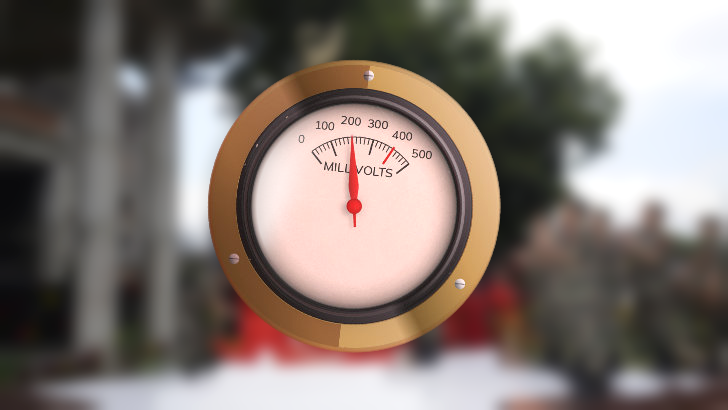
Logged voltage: 200 mV
